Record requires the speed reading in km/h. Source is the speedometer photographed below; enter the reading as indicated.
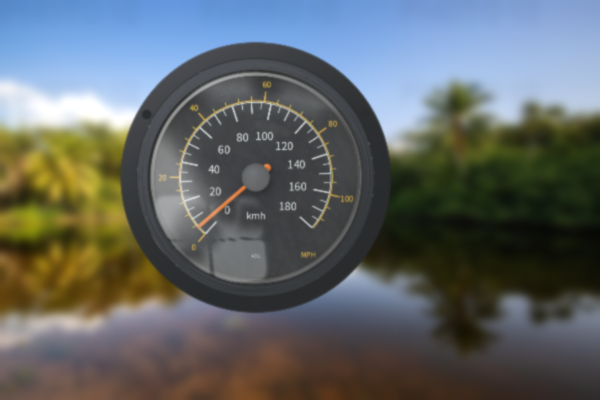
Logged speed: 5 km/h
